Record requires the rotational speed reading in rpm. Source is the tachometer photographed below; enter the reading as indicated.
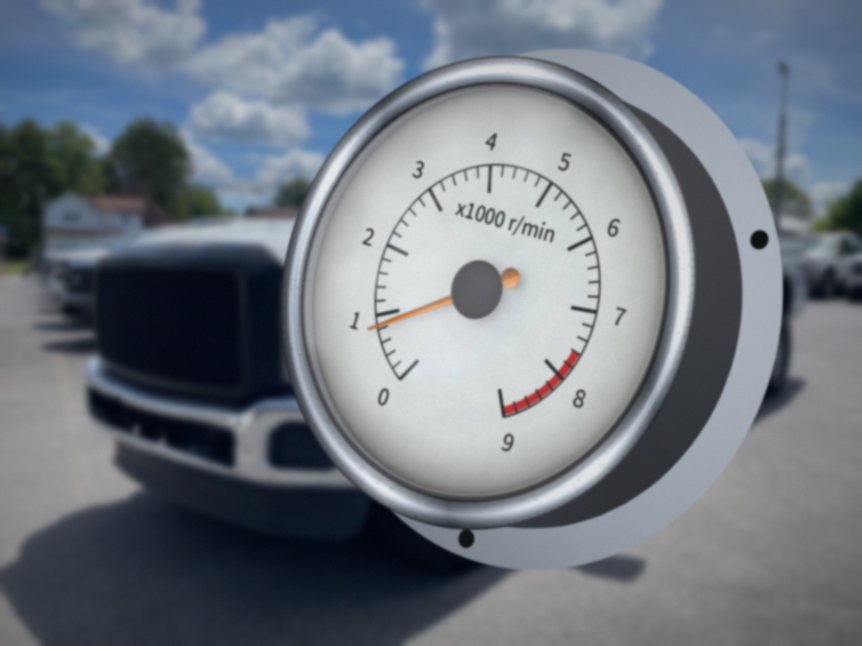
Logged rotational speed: 800 rpm
